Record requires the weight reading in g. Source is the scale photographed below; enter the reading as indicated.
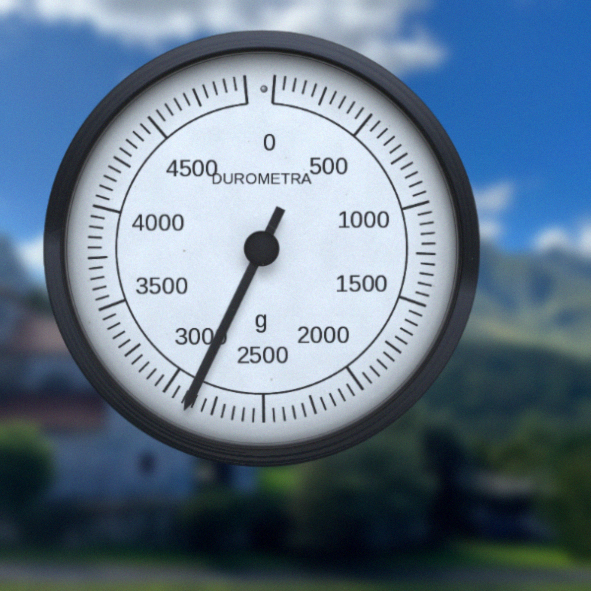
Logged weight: 2875 g
